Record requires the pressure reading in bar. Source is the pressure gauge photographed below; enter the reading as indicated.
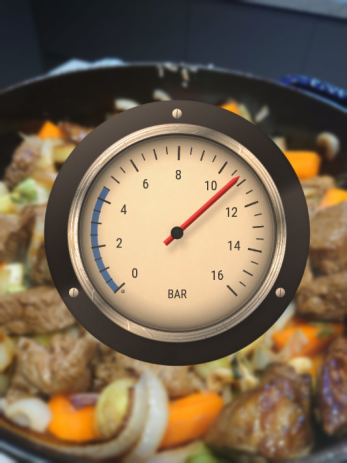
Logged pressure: 10.75 bar
